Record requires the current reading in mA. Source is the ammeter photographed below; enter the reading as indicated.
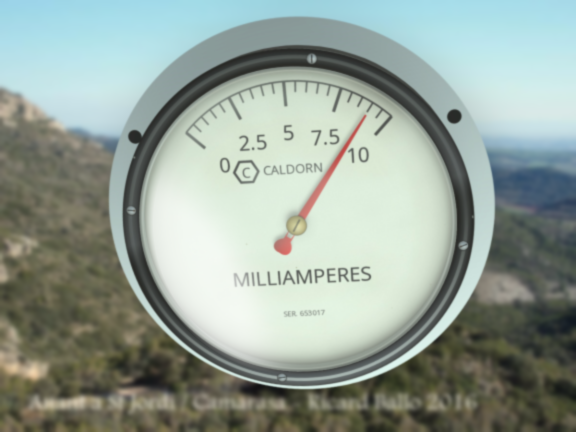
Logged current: 9 mA
